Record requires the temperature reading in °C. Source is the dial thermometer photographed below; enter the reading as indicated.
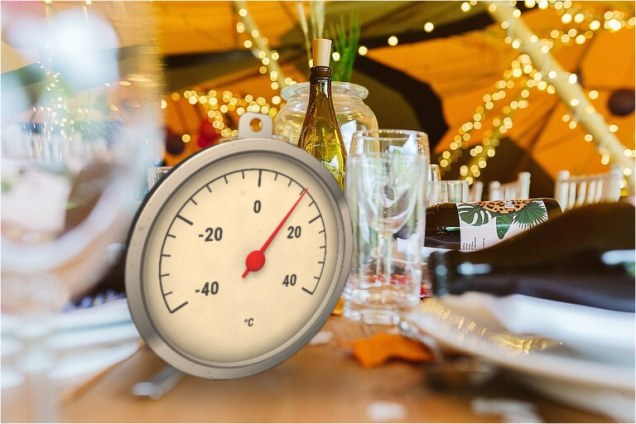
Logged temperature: 12 °C
